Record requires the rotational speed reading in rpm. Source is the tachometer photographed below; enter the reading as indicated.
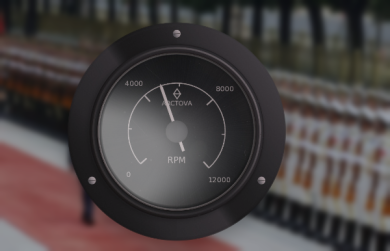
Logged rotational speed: 5000 rpm
